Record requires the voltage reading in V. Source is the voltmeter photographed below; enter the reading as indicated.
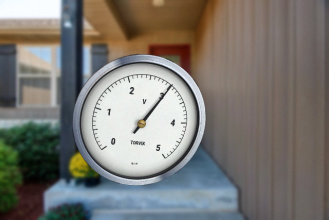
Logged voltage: 3 V
